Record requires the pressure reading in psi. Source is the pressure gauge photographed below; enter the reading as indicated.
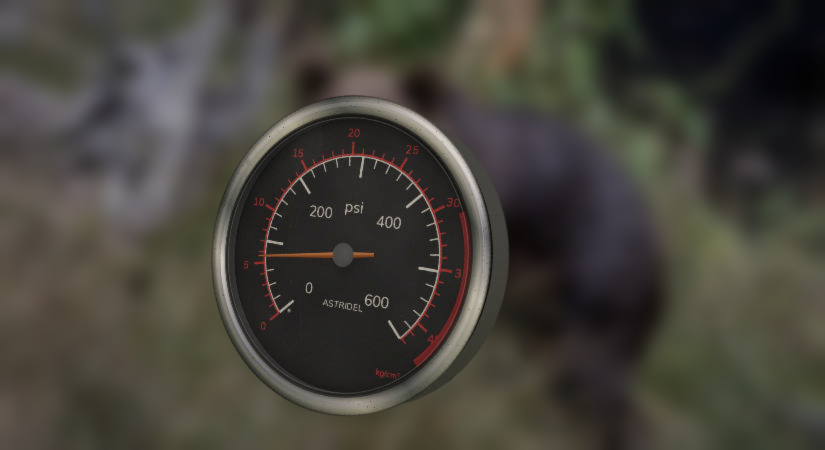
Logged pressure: 80 psi
